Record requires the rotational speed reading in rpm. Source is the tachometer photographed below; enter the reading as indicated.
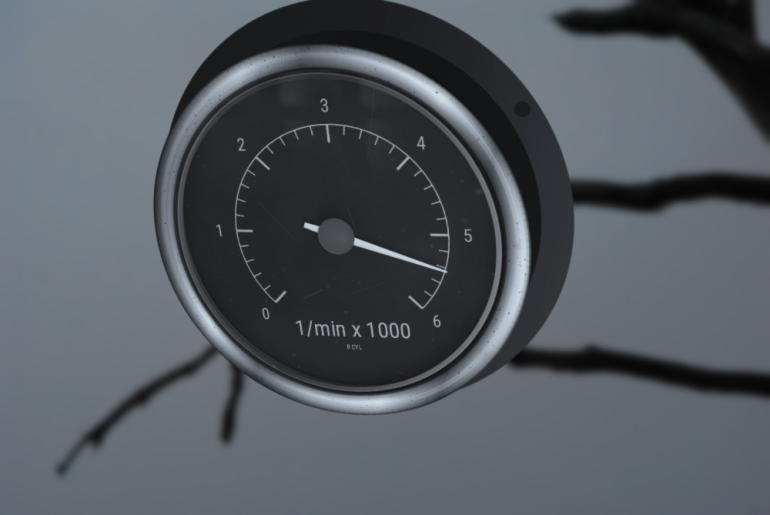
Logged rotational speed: 5400 rpm
